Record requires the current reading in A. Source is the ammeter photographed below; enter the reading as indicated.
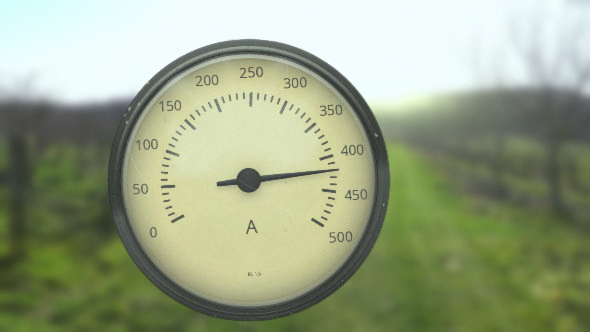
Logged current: 420 A
